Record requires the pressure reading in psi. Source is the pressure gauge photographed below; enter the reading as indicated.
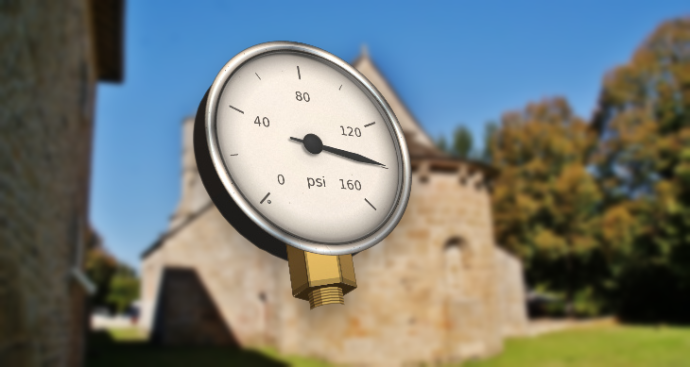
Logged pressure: 140 psi
